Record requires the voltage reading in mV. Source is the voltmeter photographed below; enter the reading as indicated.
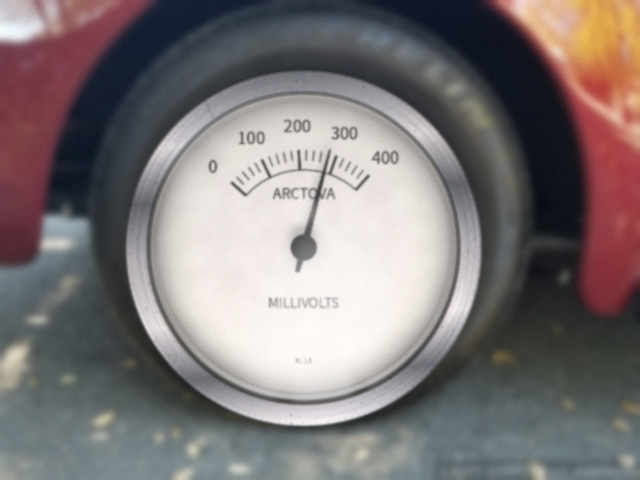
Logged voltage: 280 mV
